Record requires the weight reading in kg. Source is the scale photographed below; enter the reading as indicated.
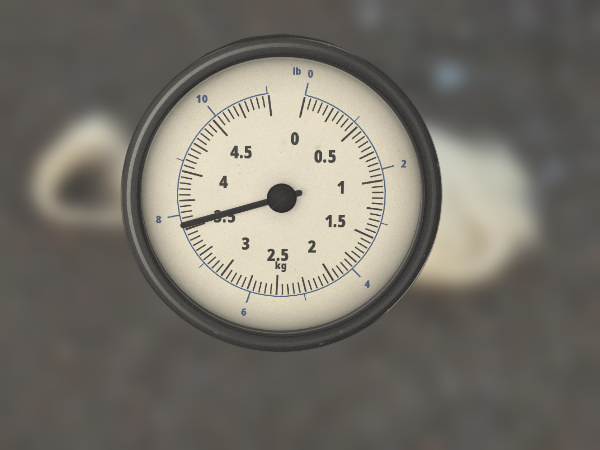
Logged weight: 3.55 kg
